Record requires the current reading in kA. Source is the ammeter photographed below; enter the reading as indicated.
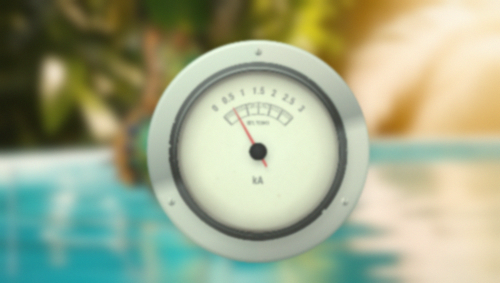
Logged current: 0.5 kA
